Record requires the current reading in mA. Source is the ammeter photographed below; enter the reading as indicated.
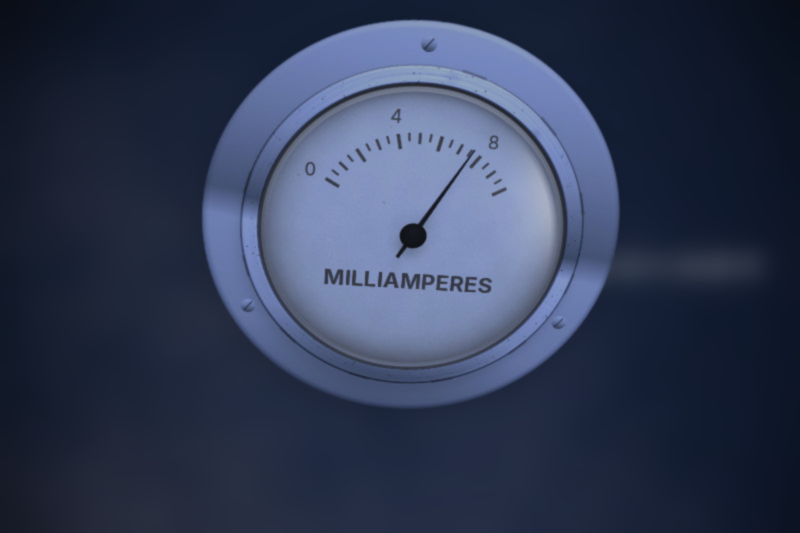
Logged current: 7.5 mA
